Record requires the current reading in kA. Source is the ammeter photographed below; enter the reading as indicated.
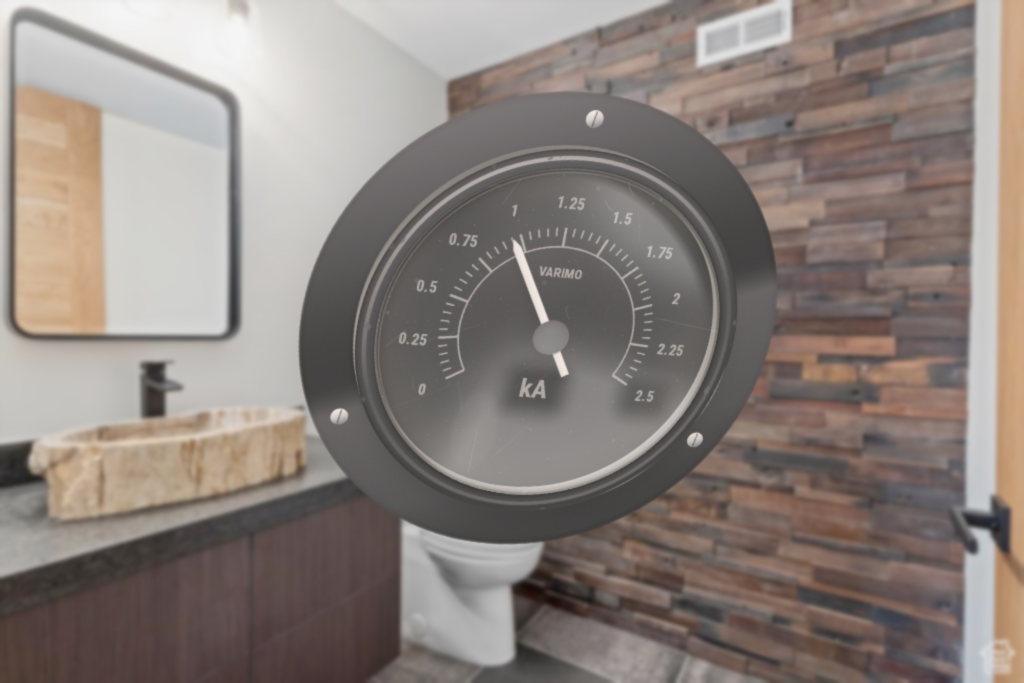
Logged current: 0.95 kA
